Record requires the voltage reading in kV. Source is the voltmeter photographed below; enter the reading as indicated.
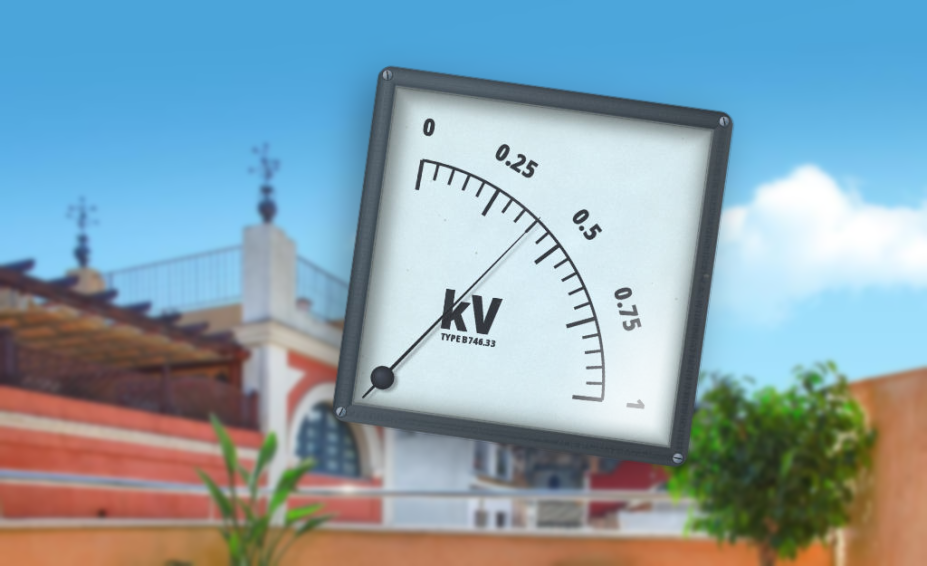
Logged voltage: 0.4 kV
